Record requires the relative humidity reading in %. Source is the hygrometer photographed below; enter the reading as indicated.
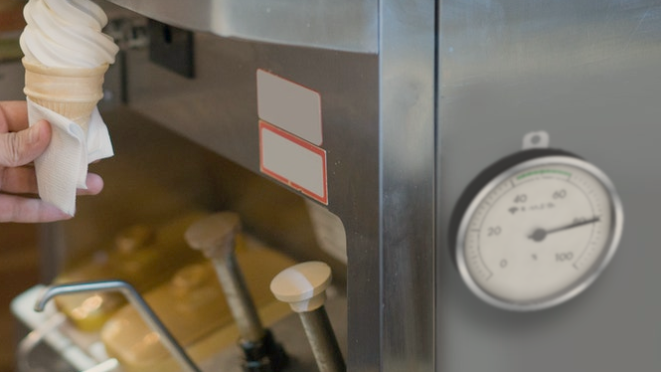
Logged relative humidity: 80 %
